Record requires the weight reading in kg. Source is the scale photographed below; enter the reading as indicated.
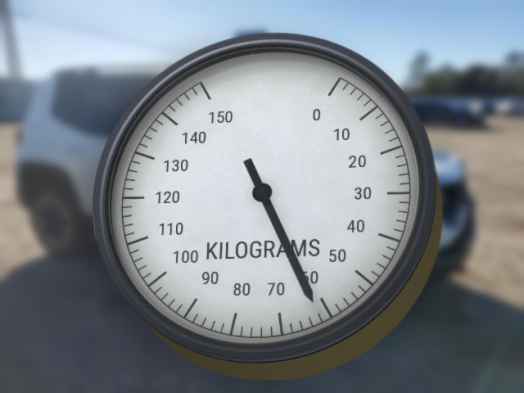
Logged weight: 62 kg
